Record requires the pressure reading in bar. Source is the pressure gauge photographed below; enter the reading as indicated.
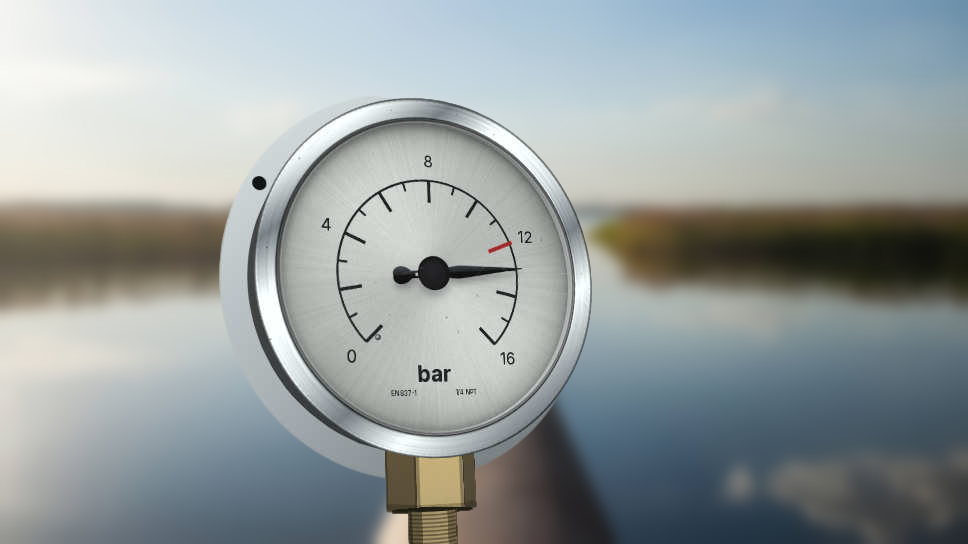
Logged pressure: 13 bar
